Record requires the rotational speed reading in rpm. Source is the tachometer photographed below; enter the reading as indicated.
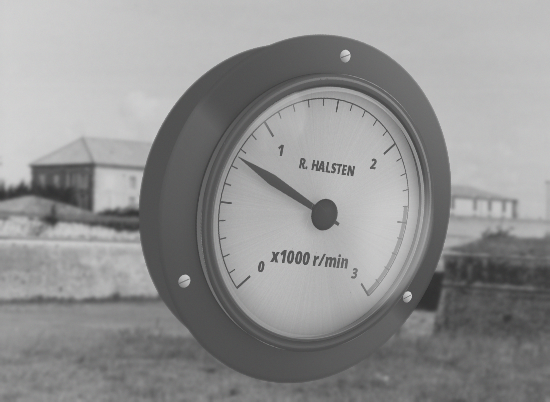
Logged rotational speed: 750 rpm
